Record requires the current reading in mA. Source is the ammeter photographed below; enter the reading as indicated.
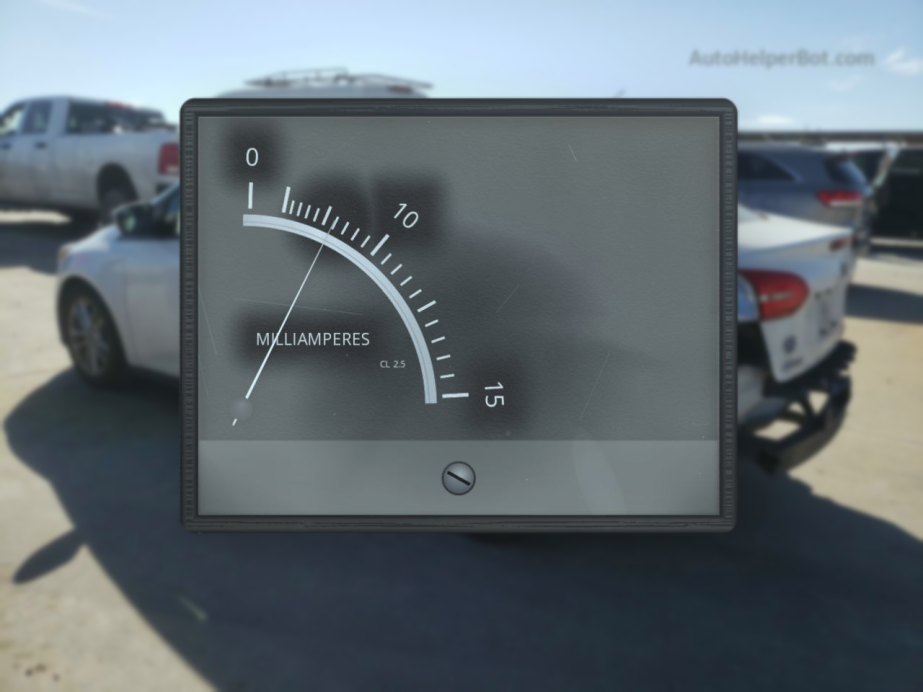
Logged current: 8 mA
